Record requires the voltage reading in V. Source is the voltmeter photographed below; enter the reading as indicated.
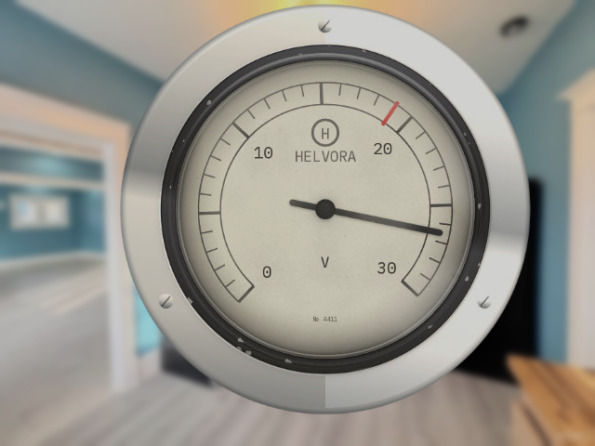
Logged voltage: 26.5 V
